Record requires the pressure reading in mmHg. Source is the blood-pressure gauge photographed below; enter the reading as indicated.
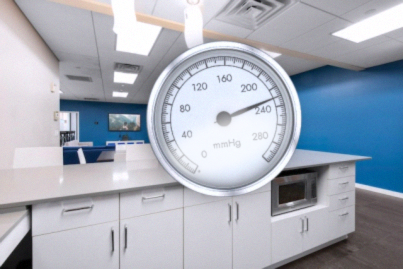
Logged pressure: 230 mmHg
